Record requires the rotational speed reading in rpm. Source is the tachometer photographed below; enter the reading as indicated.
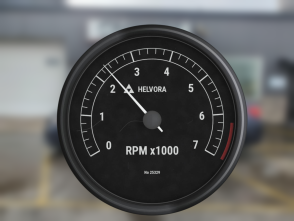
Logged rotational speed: 2300 rpm
